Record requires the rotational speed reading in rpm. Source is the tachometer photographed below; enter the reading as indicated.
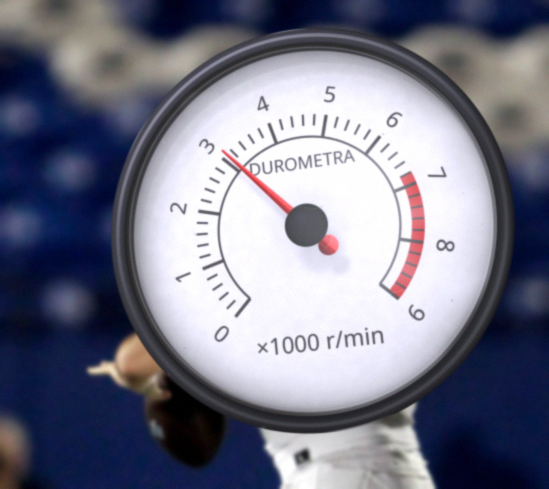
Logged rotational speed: 3100 rpm
